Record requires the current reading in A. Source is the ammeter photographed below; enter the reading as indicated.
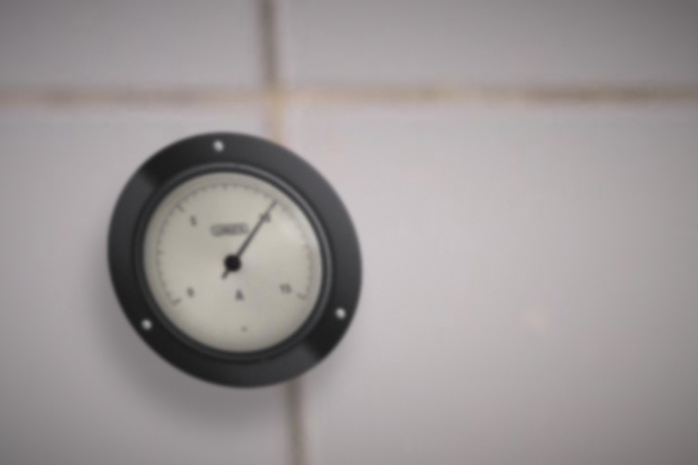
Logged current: 10 A
